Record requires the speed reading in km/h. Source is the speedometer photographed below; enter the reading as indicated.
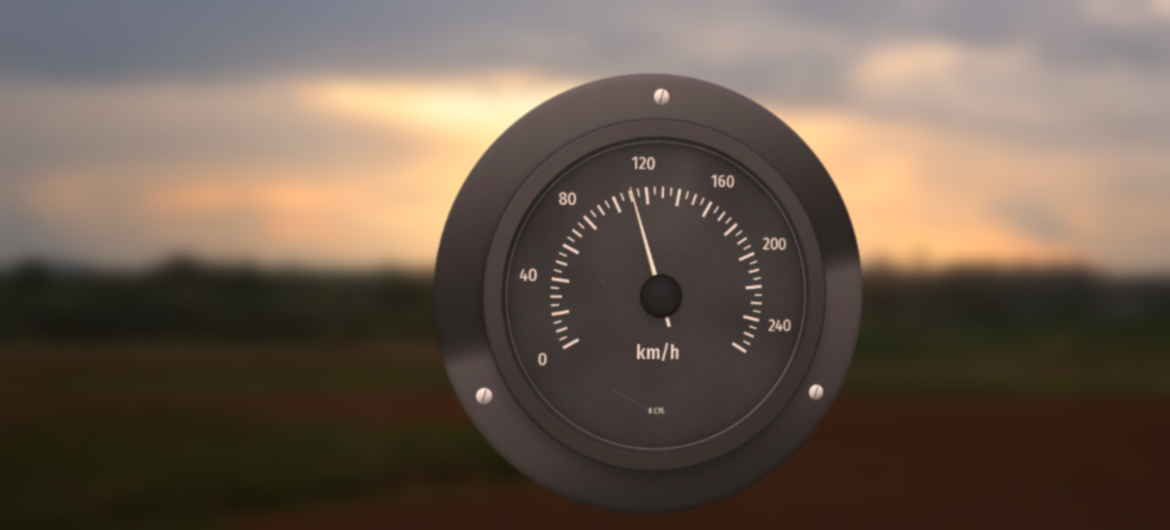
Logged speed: 110 km/h
